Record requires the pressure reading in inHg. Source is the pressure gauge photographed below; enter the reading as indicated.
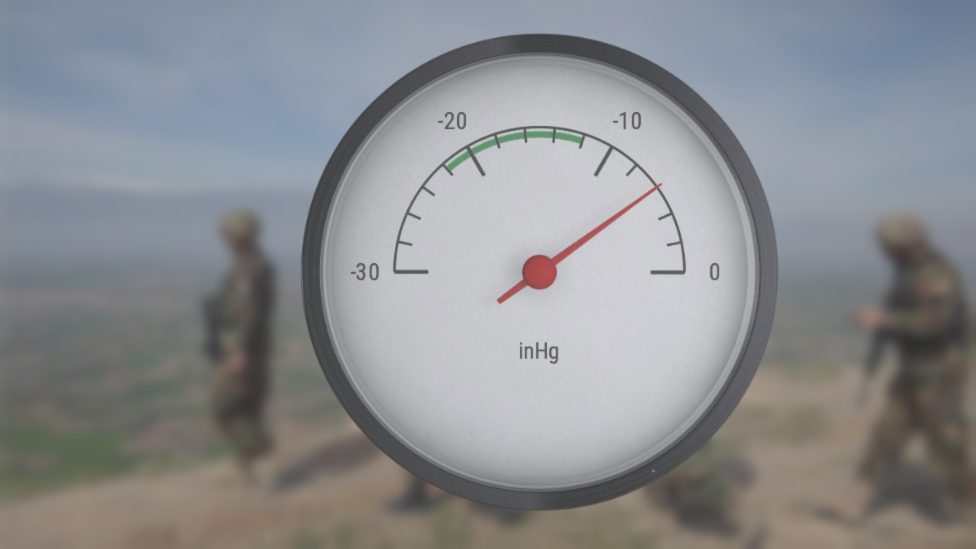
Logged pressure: -6 inHg
